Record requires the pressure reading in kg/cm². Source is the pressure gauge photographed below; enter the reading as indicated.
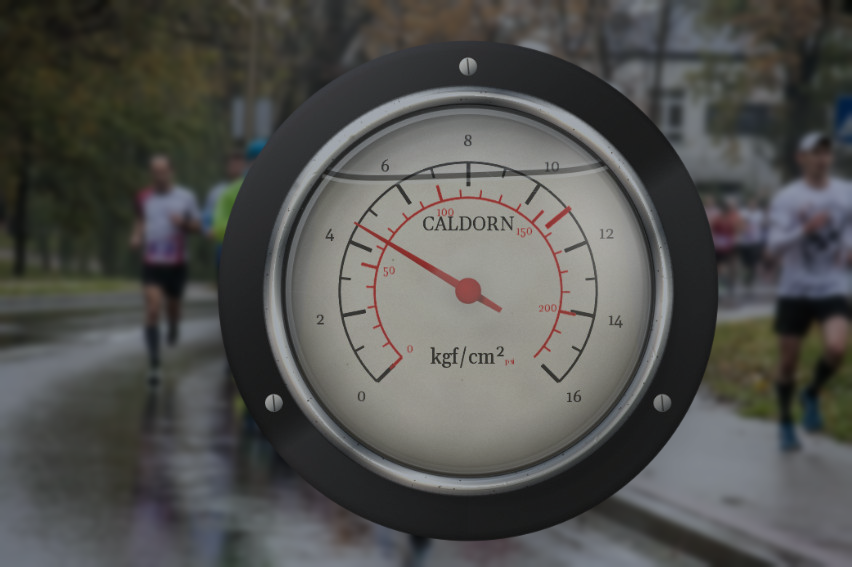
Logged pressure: 4.5 kg/cm²
